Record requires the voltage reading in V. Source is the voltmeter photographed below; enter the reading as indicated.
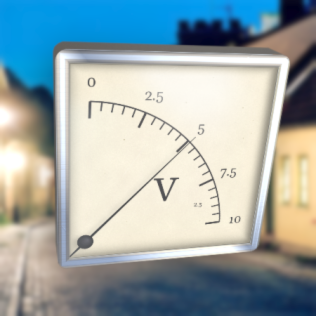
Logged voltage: 5 V
